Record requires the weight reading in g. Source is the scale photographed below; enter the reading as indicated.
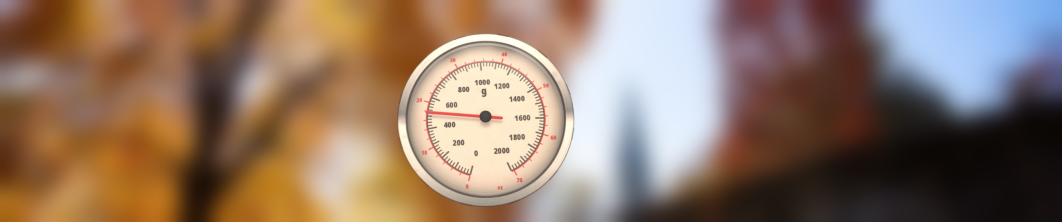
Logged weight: 500 g
